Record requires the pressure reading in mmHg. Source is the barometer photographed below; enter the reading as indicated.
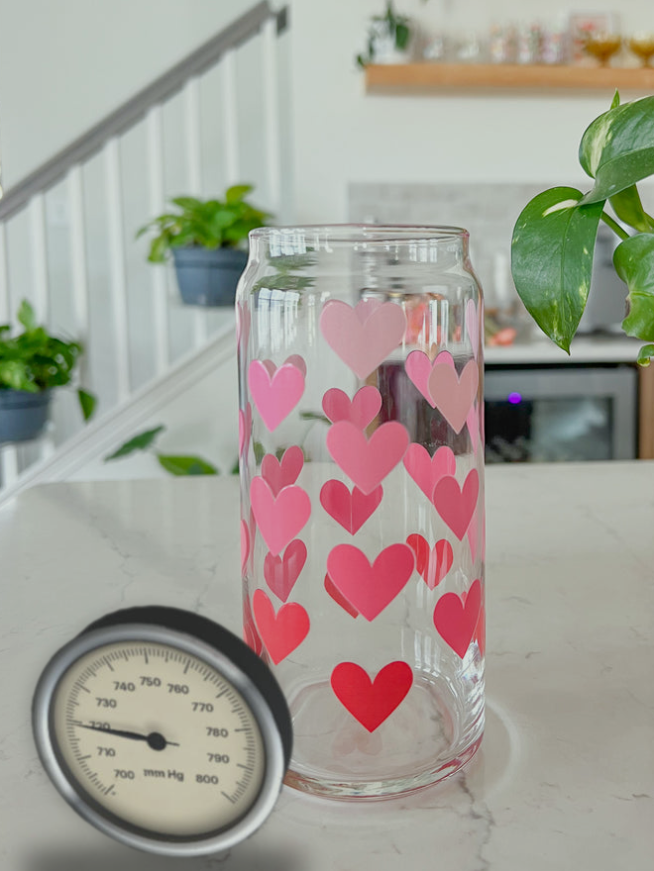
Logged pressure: 720 mmHg
